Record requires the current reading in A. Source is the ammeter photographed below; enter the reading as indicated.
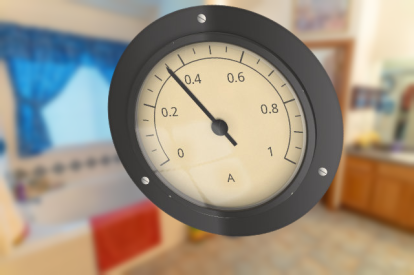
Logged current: 0.35 A
